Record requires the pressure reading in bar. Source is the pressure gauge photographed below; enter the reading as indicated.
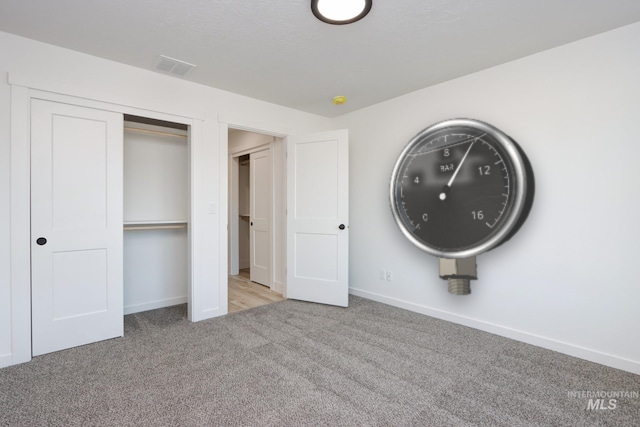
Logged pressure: 10 bar
